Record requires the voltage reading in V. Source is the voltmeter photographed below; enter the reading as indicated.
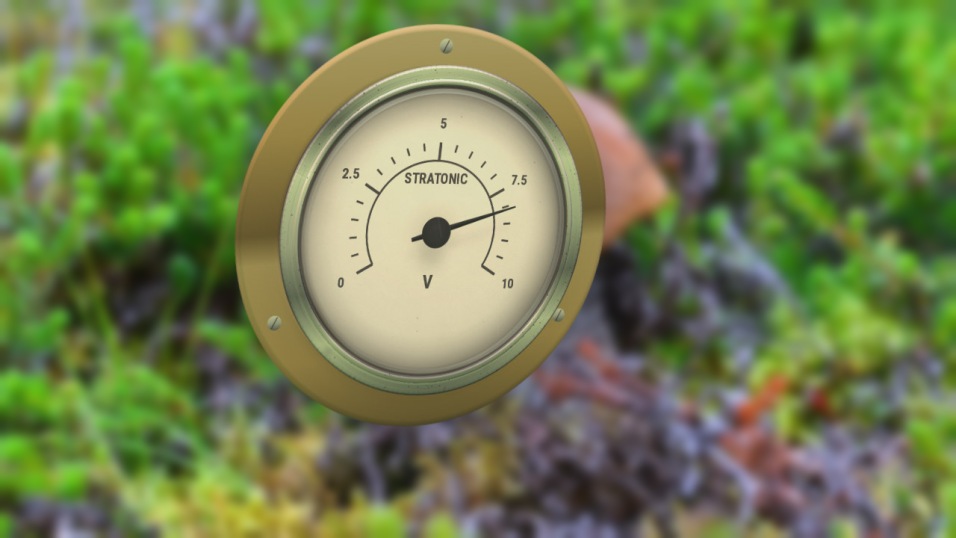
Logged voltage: 8 V
